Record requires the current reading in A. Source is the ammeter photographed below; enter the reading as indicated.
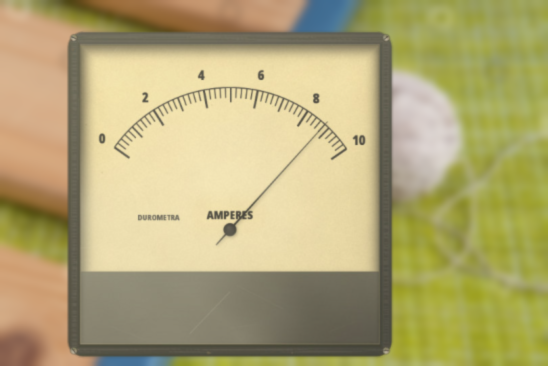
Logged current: 8.8 A
